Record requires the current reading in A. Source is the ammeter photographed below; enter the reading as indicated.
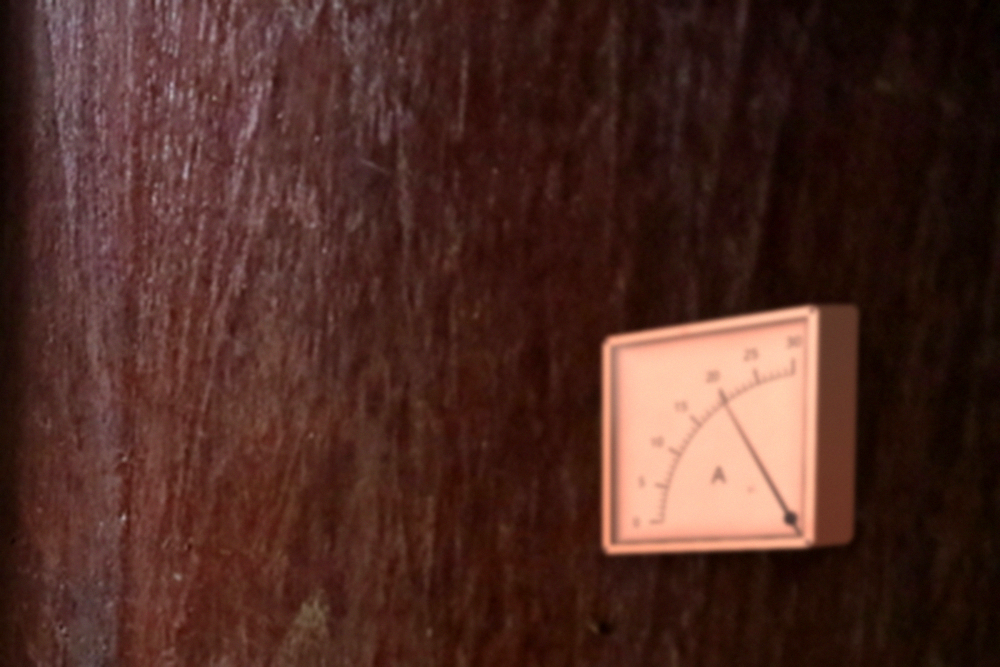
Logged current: 20 A
